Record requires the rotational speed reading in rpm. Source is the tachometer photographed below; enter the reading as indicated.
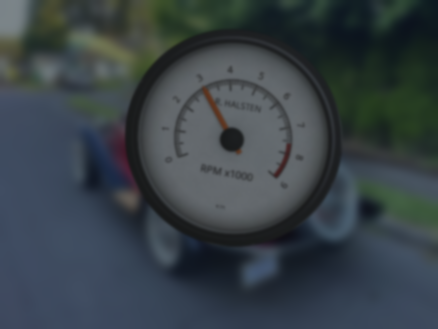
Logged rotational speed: 3000 rpm
